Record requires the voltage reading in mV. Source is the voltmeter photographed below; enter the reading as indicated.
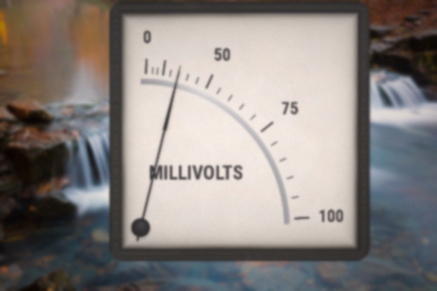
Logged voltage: 35 mV
